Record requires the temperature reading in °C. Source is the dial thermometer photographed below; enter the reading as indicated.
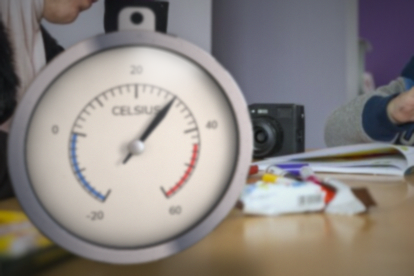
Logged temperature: 30 °C
